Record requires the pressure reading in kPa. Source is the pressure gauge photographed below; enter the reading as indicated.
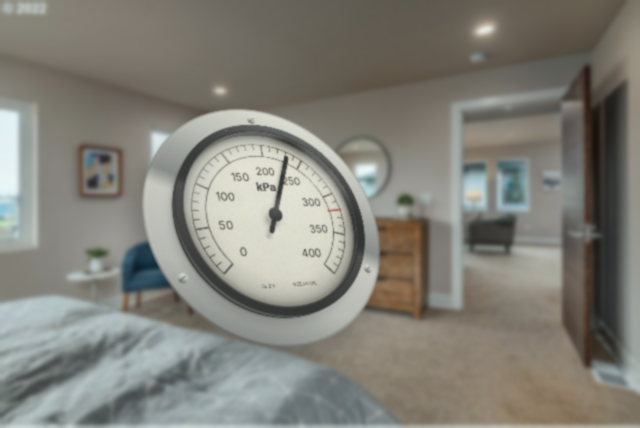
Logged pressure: 230 kPa
